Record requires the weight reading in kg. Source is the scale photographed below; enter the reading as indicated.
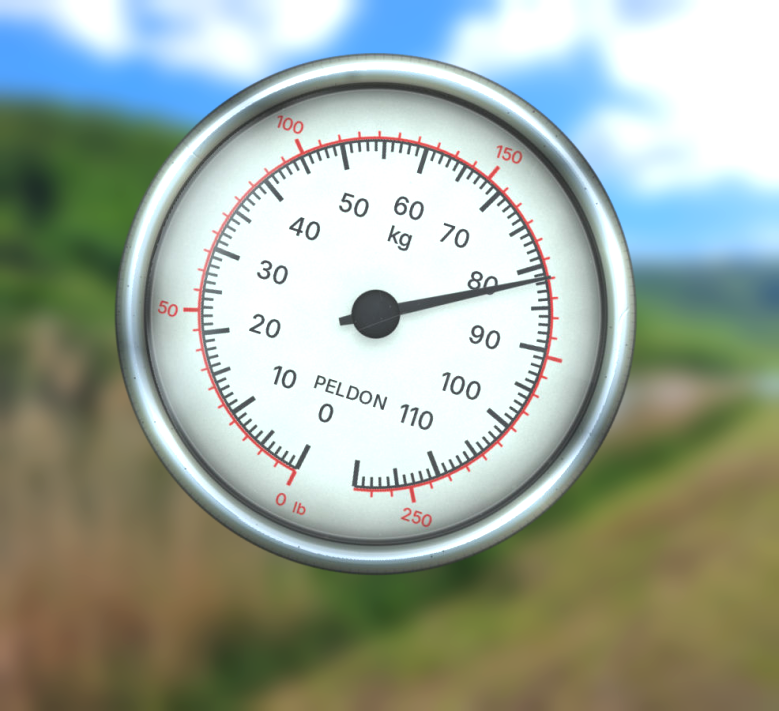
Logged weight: 81.5 kg
